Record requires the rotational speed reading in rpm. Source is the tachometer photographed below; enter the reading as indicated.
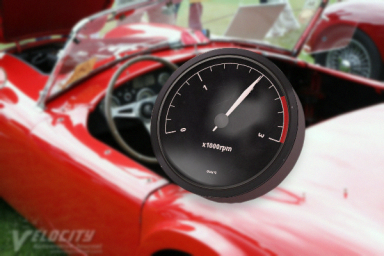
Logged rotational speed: 2000 rpm
